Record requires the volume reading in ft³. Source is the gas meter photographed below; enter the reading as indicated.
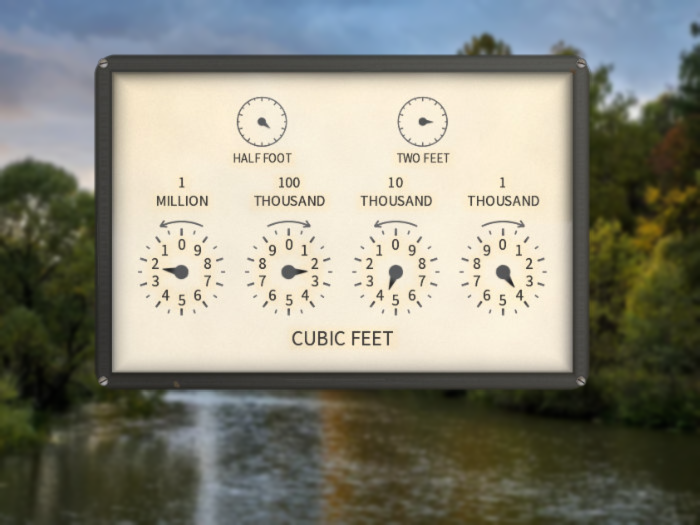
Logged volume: 224400 ft³
